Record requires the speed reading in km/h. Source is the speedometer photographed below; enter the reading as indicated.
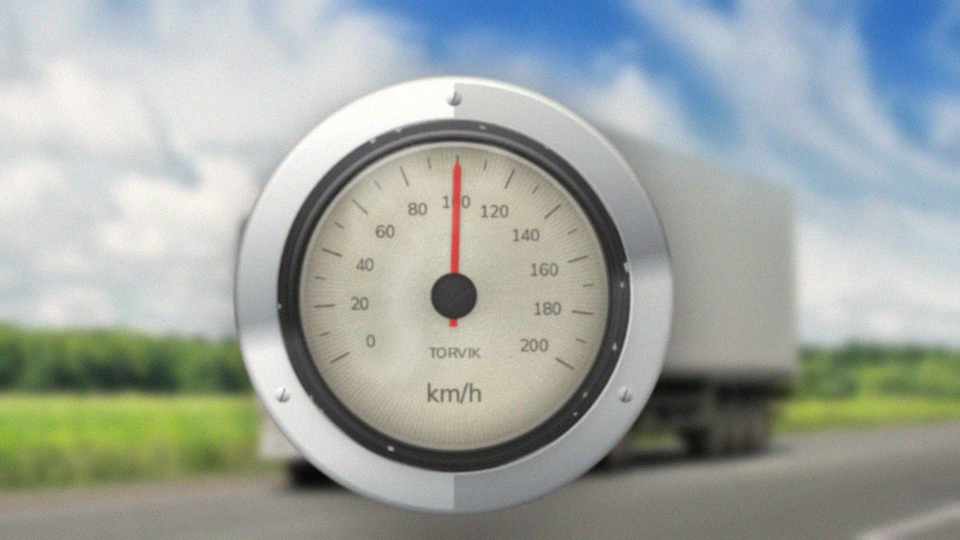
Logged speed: 100 km/h
